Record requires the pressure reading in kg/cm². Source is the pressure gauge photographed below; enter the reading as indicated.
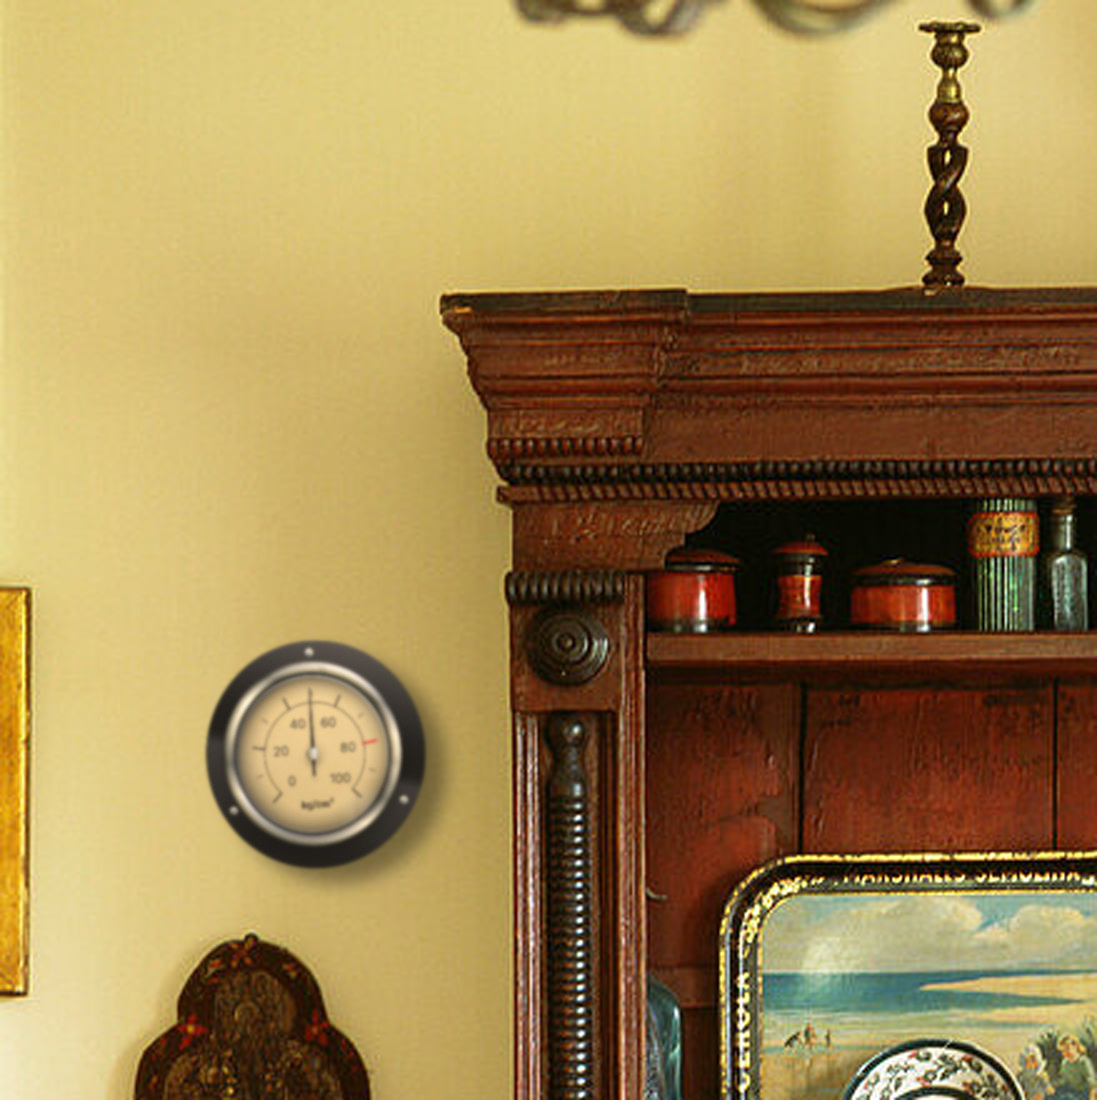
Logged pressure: 50 kg/cm²
